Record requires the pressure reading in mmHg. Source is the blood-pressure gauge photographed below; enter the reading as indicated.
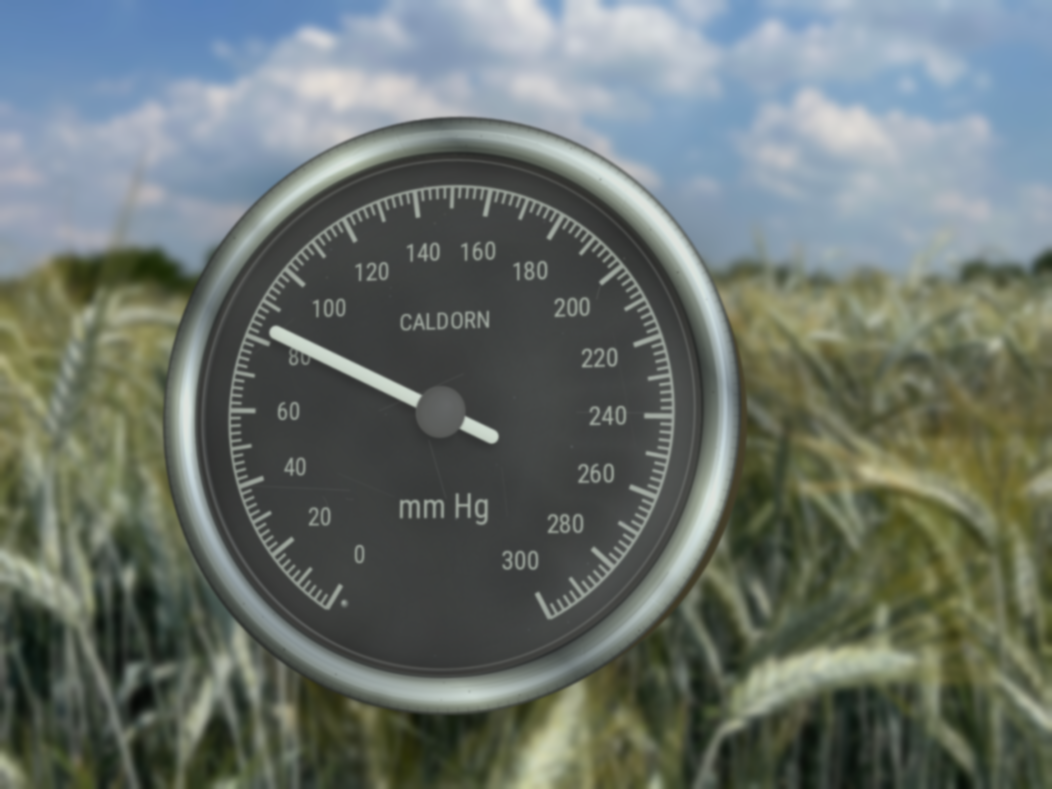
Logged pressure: 84 mmHg
